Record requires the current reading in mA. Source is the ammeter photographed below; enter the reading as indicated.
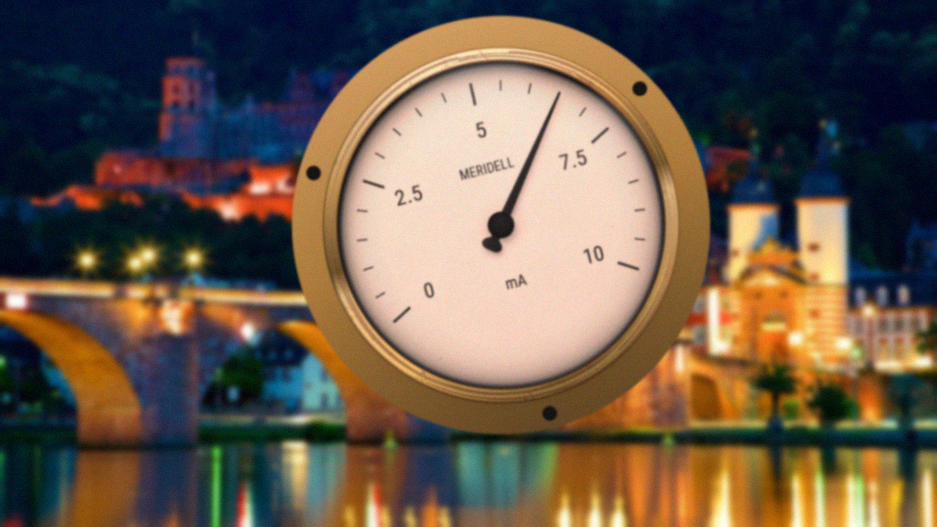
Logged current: 6.5 mA
